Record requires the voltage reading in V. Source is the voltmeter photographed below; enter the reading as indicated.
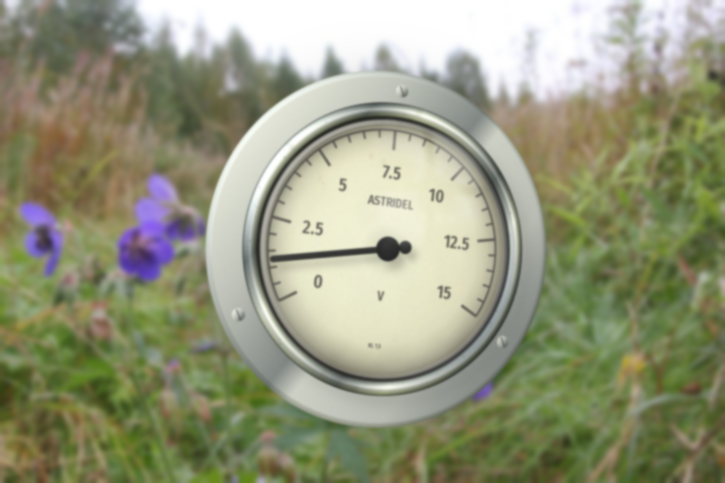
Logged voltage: 1.25 V
